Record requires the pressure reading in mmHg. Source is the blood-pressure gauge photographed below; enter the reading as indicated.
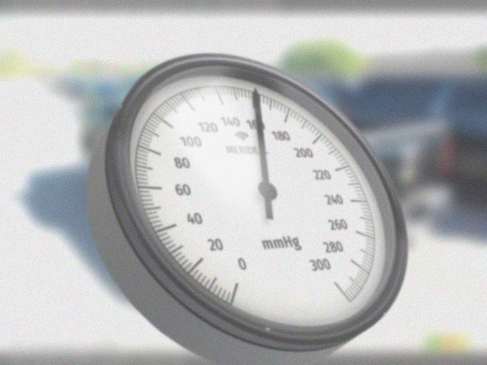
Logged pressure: 160 mmHg
